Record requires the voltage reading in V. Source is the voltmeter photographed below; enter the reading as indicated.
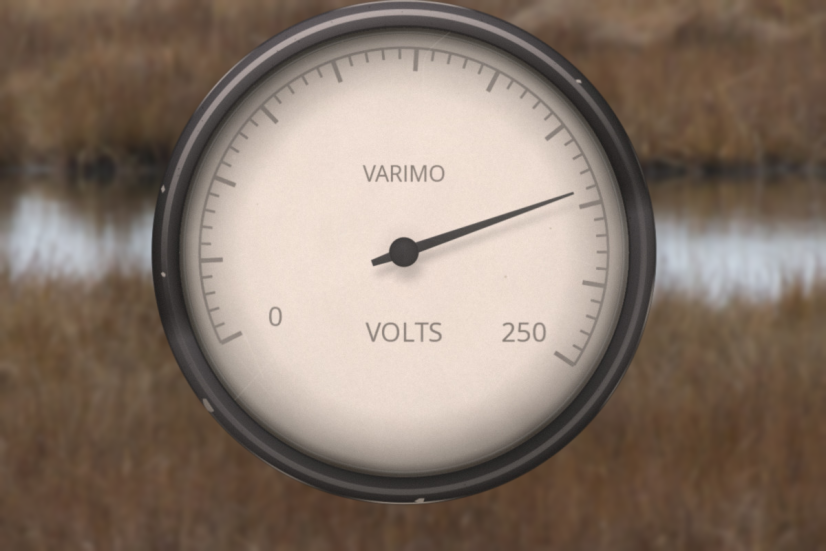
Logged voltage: 195 V
